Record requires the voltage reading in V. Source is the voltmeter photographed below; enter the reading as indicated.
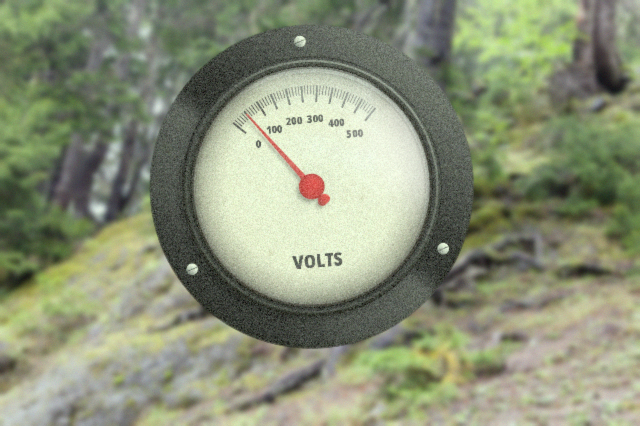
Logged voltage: 50 V
